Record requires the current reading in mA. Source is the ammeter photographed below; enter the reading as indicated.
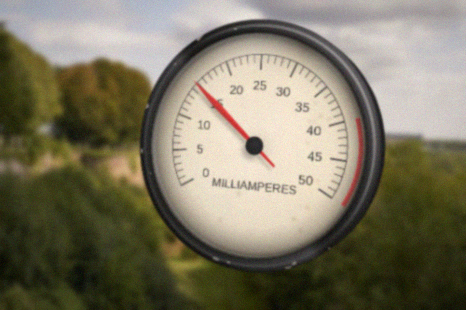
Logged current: 15 mA
